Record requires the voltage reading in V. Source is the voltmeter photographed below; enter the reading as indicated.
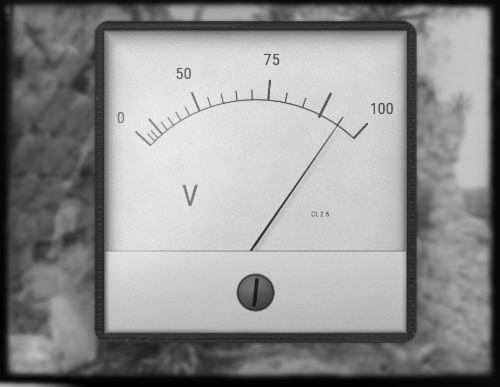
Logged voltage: 95 V
